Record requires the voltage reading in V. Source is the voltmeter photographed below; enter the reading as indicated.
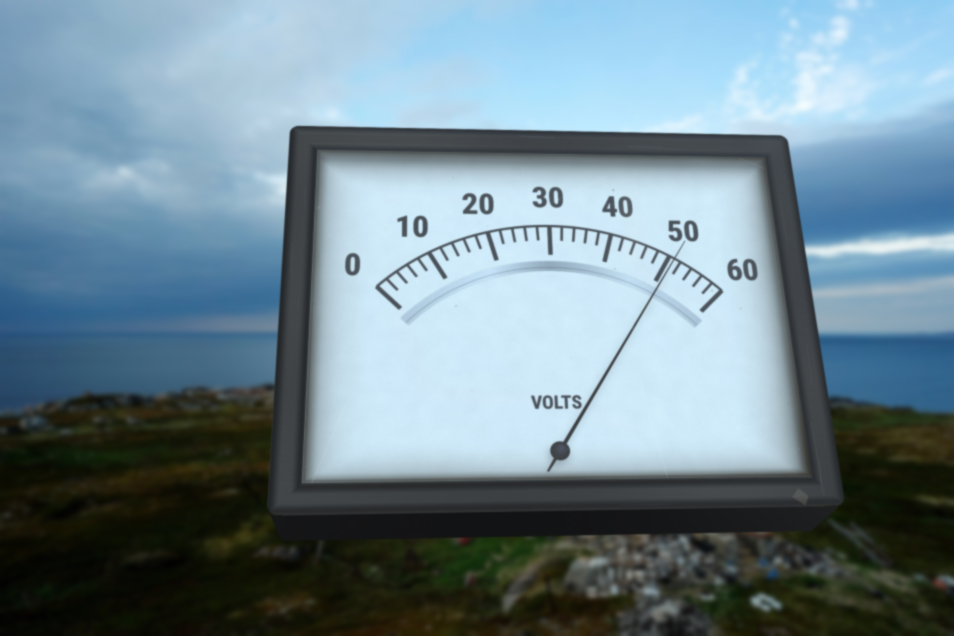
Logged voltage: 51 V
